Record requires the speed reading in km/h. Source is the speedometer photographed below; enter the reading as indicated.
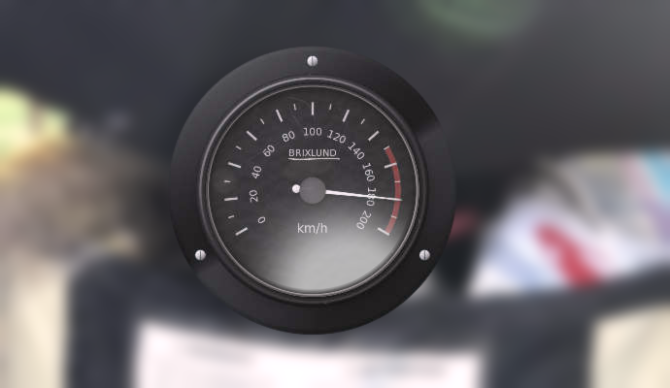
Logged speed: 180 km/h
